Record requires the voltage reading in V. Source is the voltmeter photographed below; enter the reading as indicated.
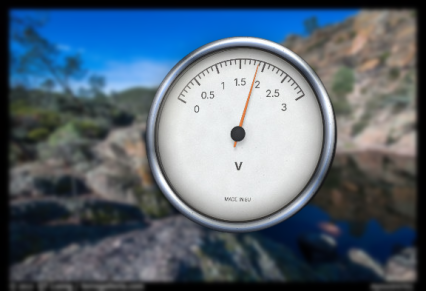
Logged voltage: 1.9 V
